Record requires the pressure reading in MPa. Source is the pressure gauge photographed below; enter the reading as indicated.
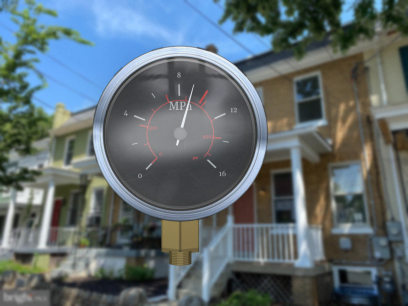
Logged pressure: 9 MPa
